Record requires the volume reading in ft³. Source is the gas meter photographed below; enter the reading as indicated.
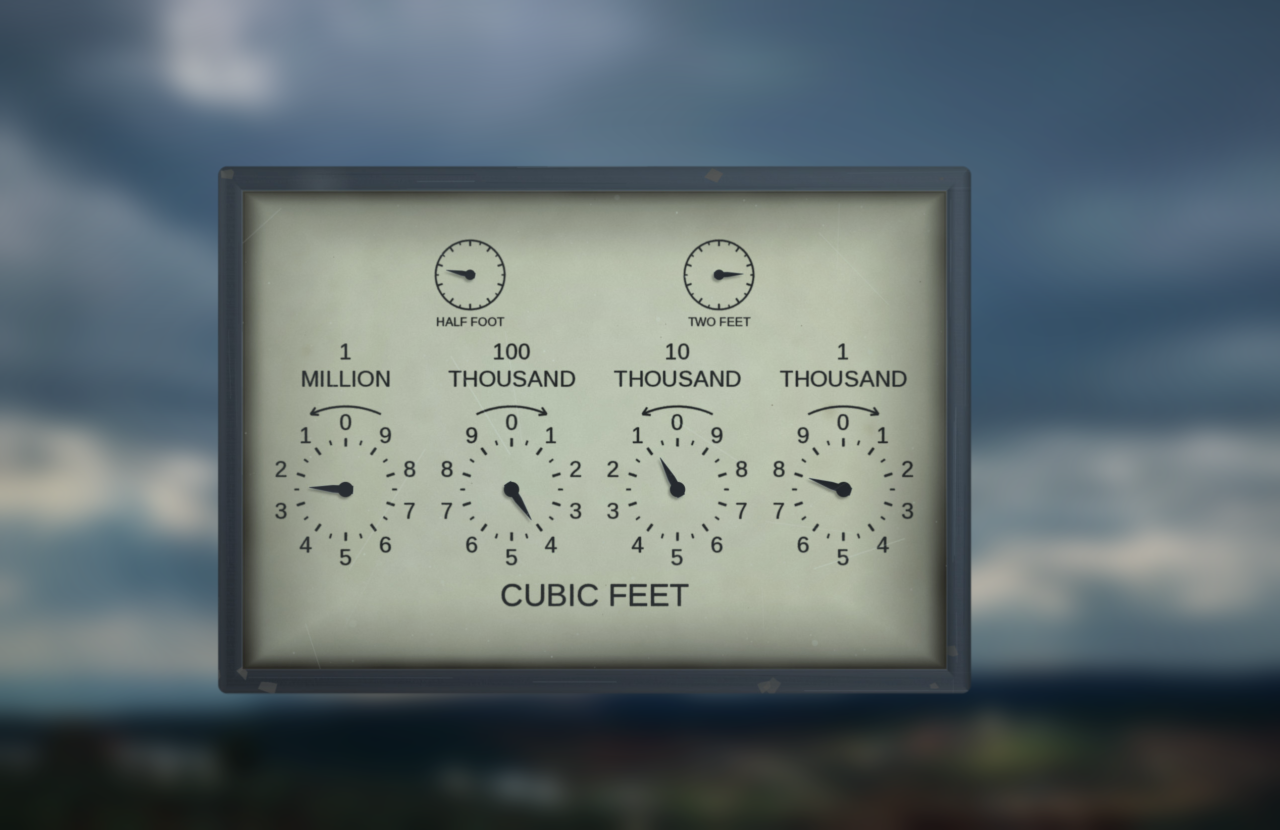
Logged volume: 240800 ft³
